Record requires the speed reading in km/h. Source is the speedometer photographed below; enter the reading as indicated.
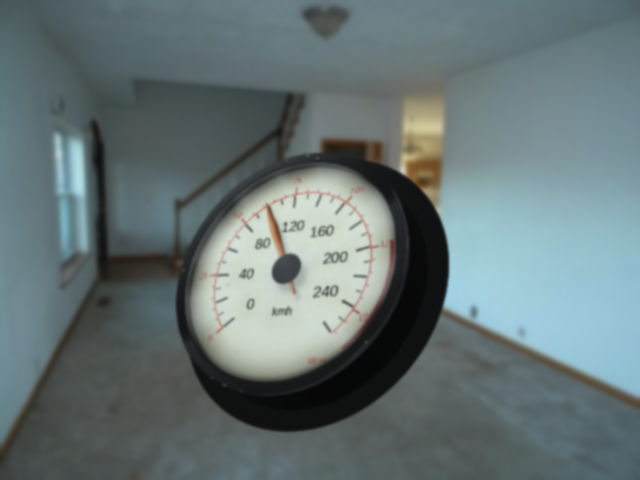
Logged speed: 100 km/h
